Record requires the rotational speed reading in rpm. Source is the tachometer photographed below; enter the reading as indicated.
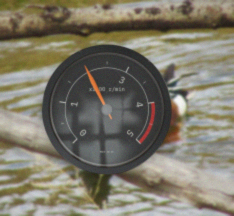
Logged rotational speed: 2000 rpm
